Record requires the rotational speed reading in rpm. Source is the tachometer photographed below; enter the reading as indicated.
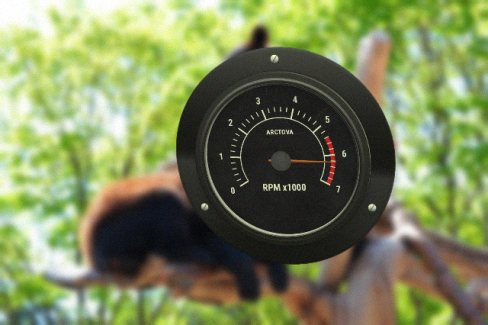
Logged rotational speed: 6200 rpm
